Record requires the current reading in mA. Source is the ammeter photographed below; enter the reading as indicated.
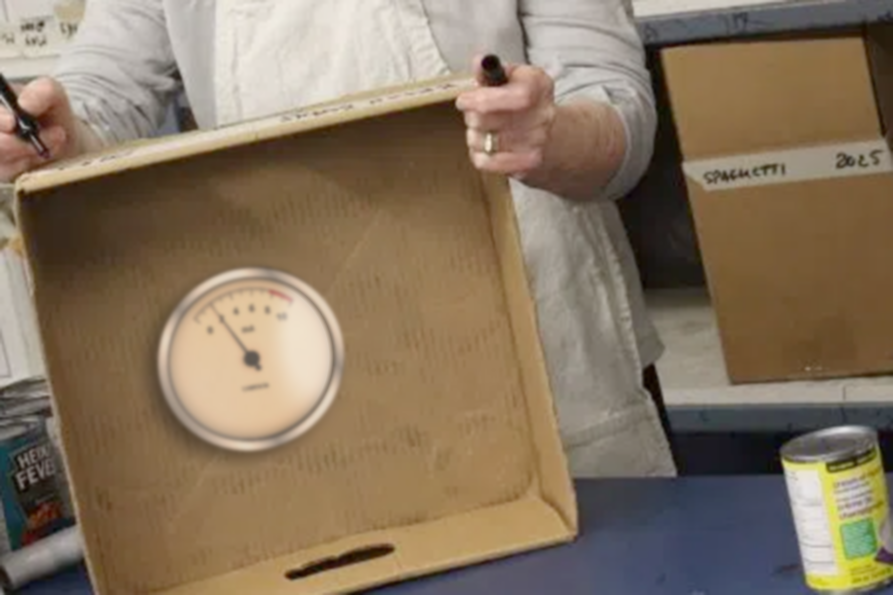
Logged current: 2 mA
